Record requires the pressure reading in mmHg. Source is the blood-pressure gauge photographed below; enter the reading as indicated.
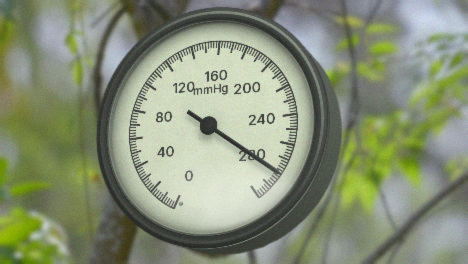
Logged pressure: 280 mmHg
